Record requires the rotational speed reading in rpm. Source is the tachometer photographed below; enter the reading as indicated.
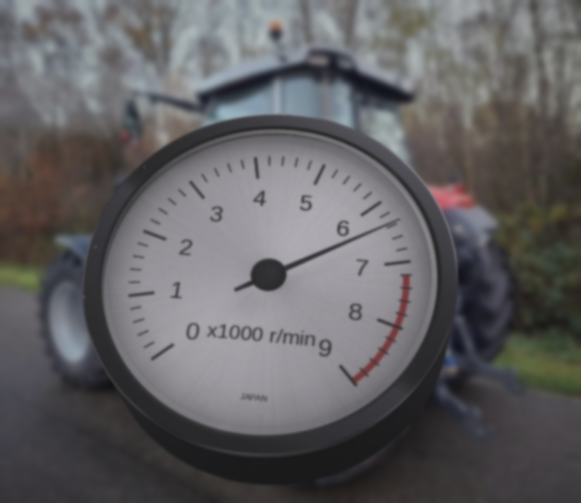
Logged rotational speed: 6400 rpm
